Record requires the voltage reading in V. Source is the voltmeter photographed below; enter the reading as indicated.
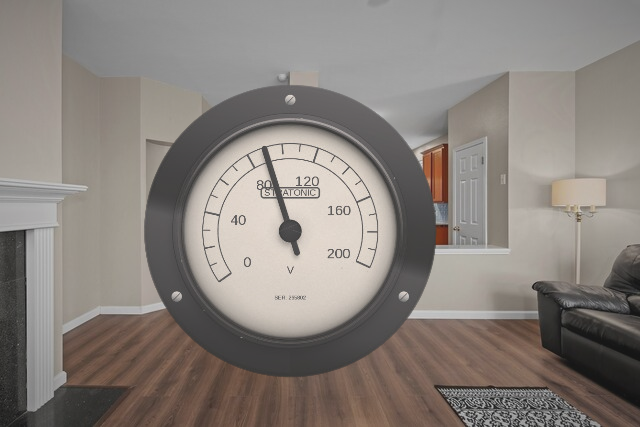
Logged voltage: 90 V
